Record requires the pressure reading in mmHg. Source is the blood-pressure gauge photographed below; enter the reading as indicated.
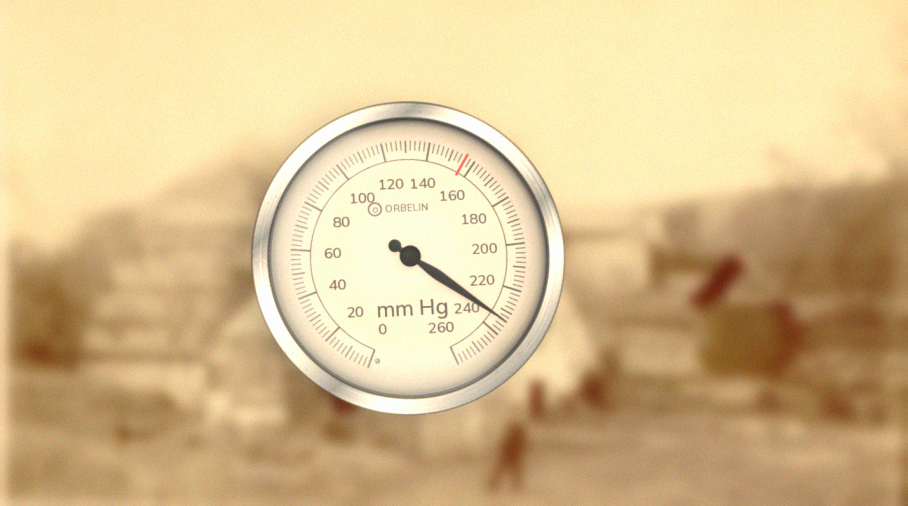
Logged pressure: 234 mmHg
